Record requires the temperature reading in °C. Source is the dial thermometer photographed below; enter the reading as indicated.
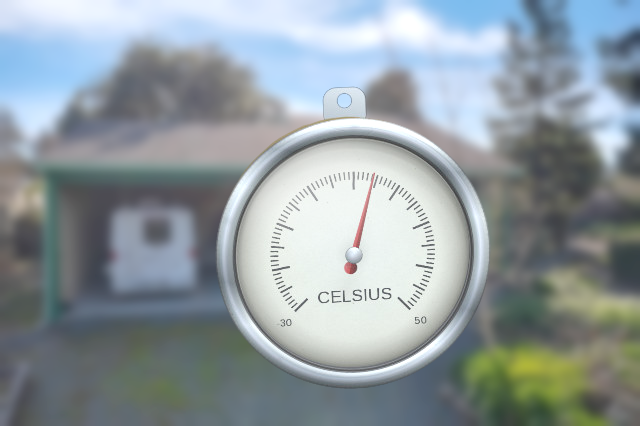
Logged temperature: 14 °C
